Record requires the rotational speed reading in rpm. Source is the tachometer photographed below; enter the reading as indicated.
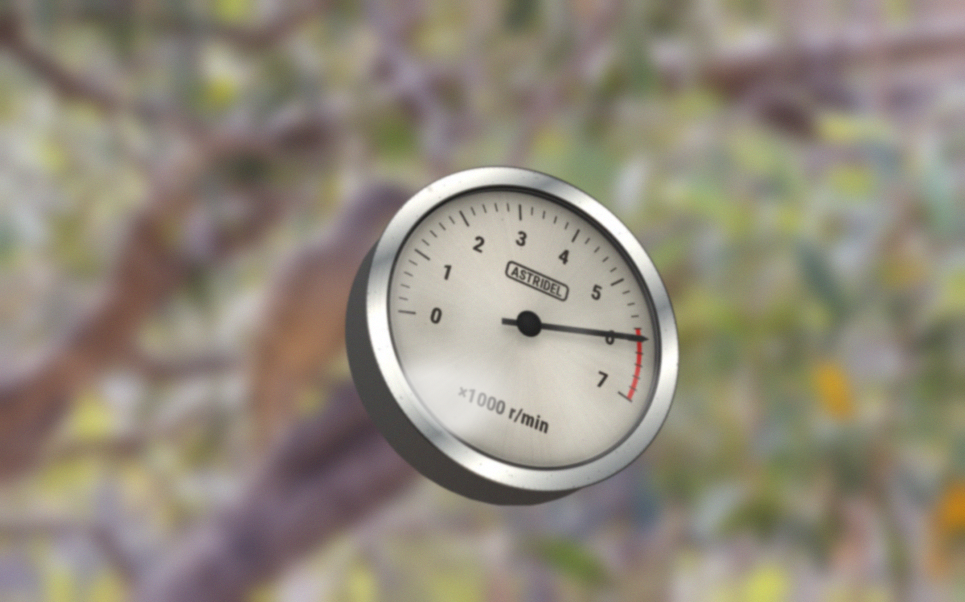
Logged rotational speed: 6000 rpm
